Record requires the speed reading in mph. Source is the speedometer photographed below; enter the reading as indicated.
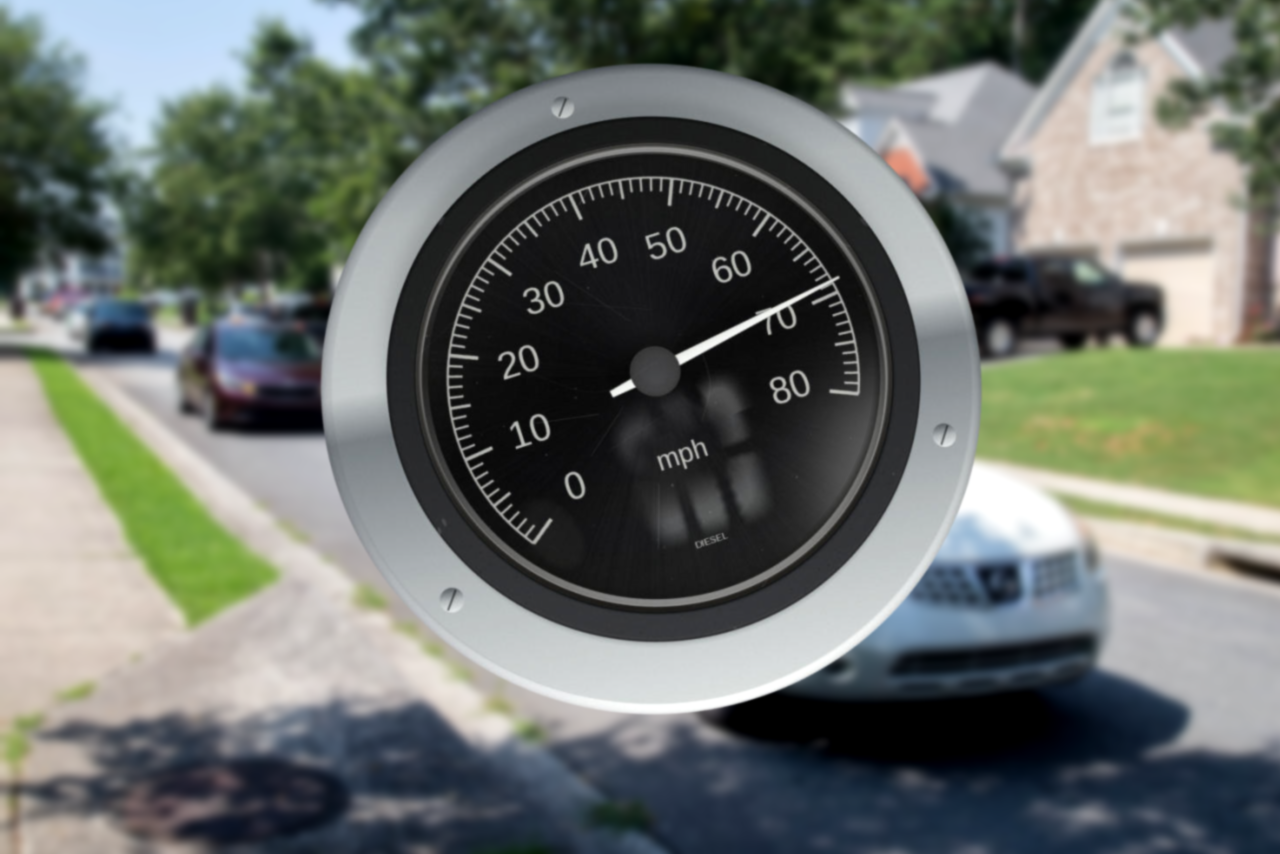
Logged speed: 69 mph
